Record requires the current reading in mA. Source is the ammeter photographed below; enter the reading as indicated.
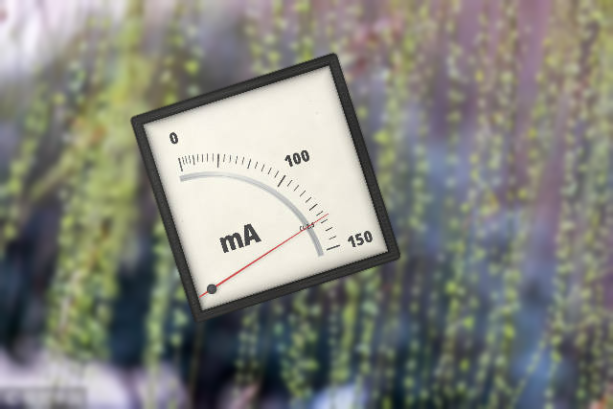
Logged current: 132.5 mA
